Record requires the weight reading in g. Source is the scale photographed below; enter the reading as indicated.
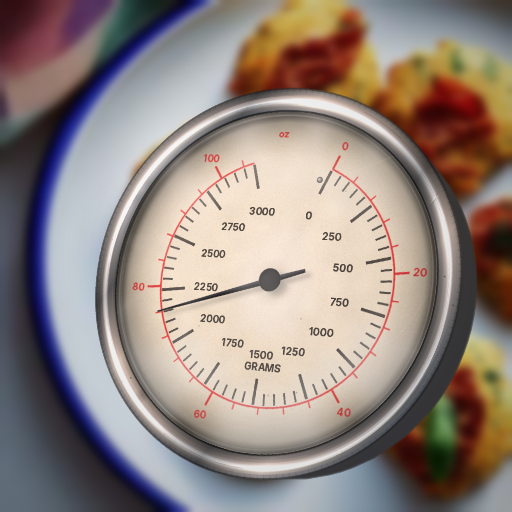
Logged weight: 2150 g
